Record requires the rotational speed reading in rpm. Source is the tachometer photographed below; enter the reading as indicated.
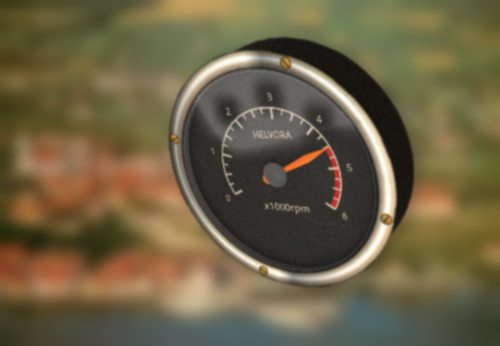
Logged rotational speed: 4500 rpm
